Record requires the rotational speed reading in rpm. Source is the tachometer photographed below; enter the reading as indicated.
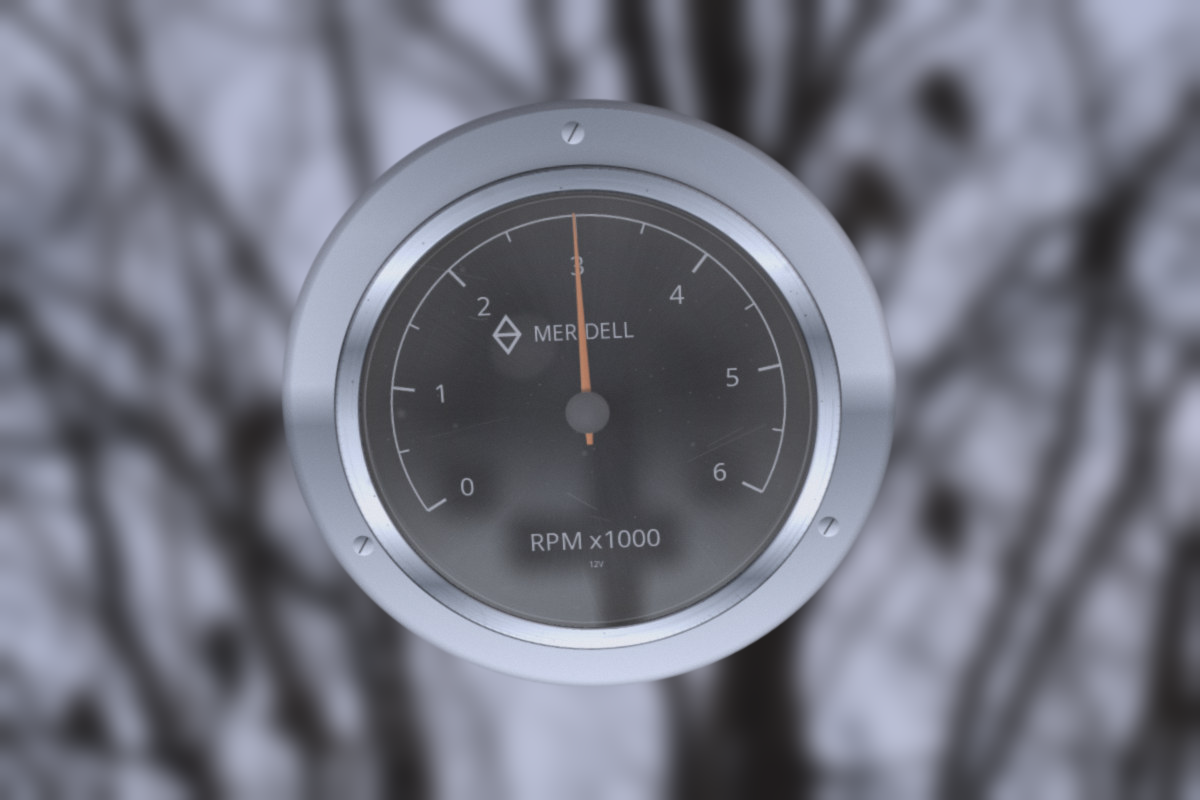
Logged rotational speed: 3000 rpm
